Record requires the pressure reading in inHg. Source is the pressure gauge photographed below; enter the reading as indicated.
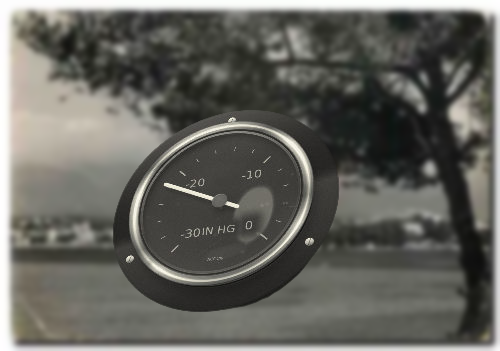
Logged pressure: -22 inHg
